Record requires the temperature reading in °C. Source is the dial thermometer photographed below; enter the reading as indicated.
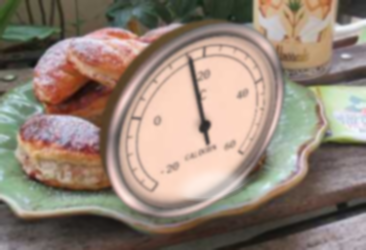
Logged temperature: 16 °C
